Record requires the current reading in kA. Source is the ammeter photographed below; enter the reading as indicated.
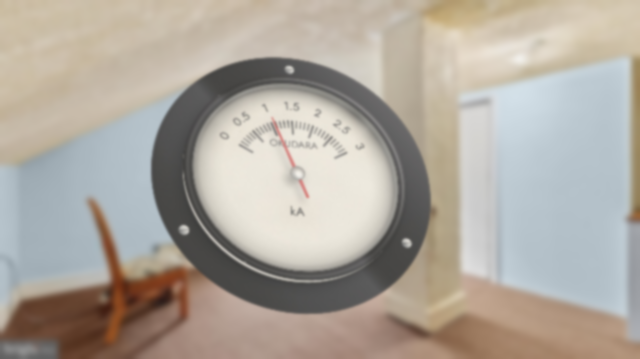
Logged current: 1 kA
